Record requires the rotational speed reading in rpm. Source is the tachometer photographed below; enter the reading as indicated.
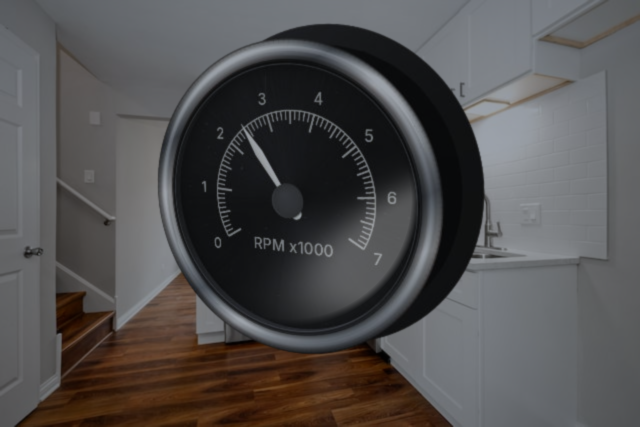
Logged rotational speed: 2500 rpm
